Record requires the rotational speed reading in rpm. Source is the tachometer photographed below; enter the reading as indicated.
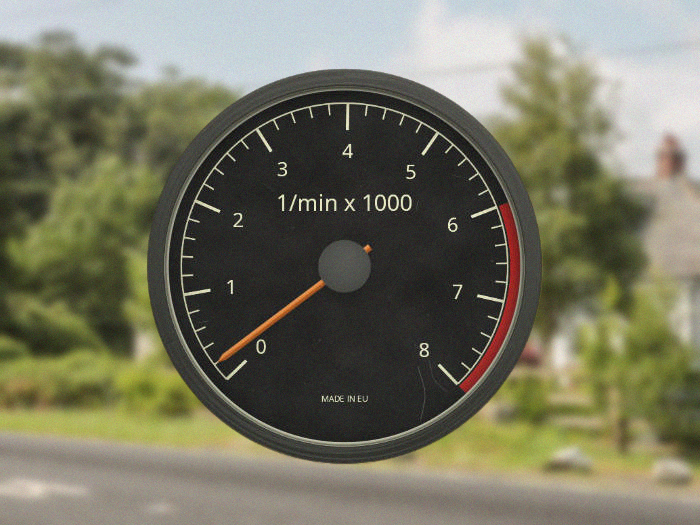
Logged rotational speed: 200 rpm
